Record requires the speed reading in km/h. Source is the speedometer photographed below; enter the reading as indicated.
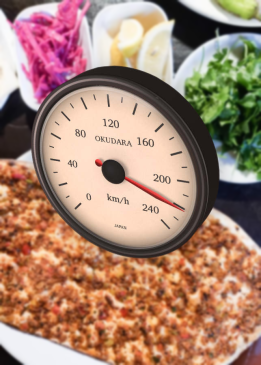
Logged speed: 220 km/h
